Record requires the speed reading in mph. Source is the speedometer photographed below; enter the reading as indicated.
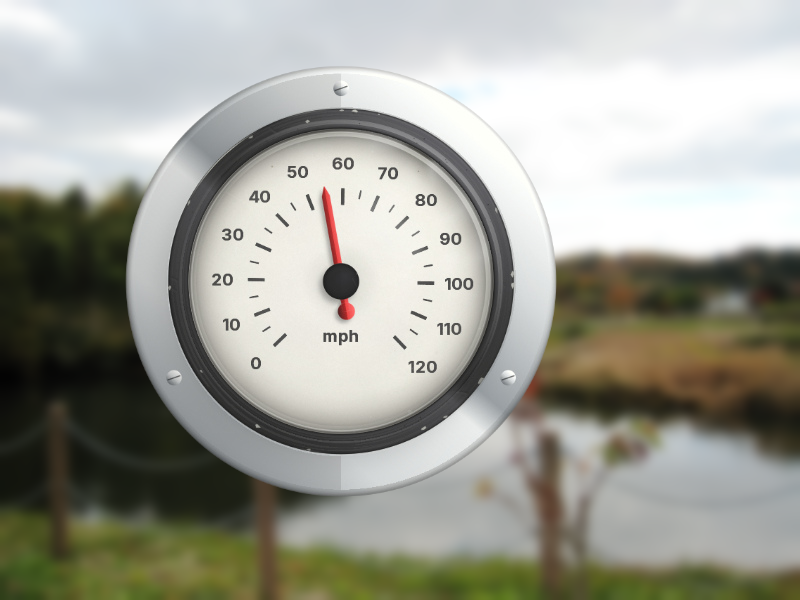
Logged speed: 55 mph
